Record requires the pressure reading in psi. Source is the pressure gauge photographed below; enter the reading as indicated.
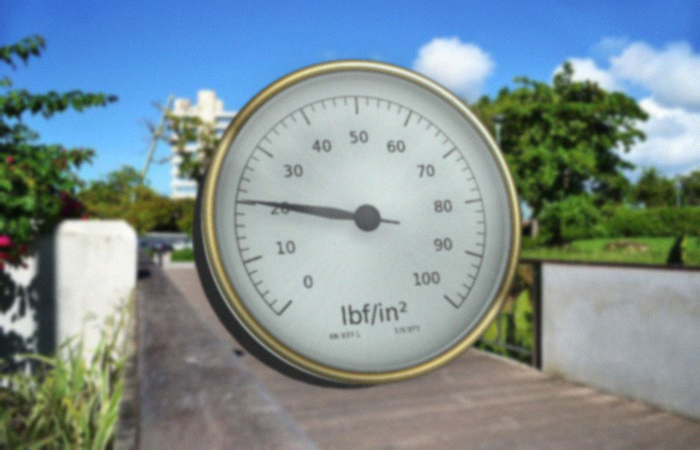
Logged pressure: 20 psi
